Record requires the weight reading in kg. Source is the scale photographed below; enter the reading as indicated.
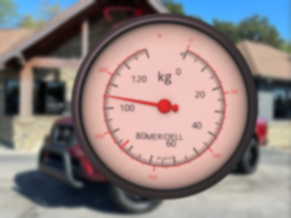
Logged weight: 105 kg
